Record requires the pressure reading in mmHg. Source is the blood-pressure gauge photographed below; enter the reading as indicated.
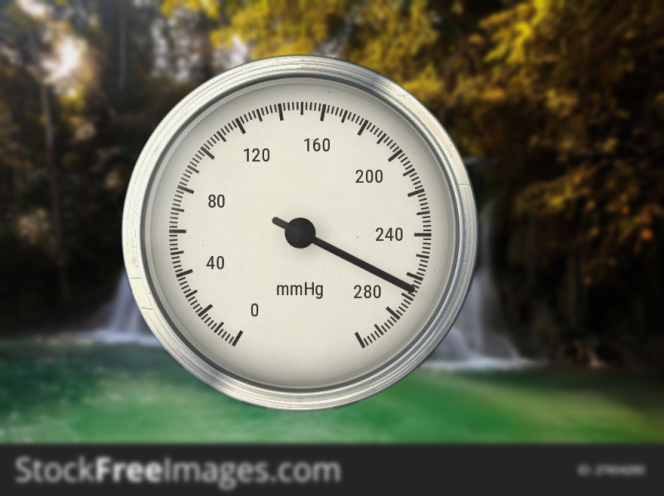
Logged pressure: 266 mmHg
